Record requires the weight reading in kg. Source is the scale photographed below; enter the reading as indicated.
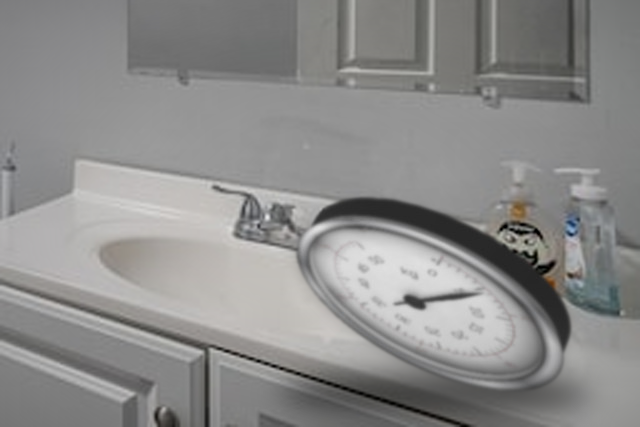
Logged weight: 5 kg
